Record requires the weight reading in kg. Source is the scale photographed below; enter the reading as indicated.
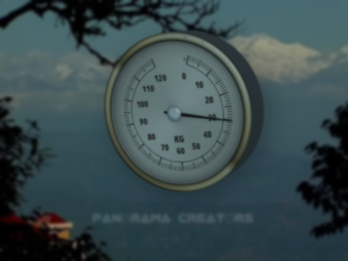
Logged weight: 30 kg
